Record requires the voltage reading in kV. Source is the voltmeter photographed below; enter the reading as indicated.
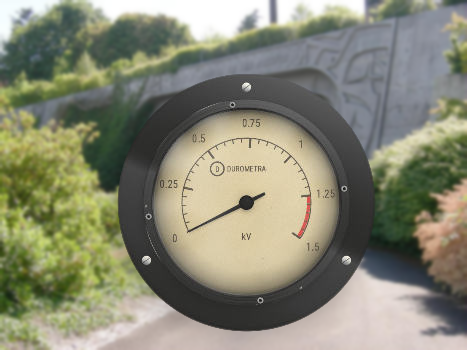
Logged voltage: 0 kV
